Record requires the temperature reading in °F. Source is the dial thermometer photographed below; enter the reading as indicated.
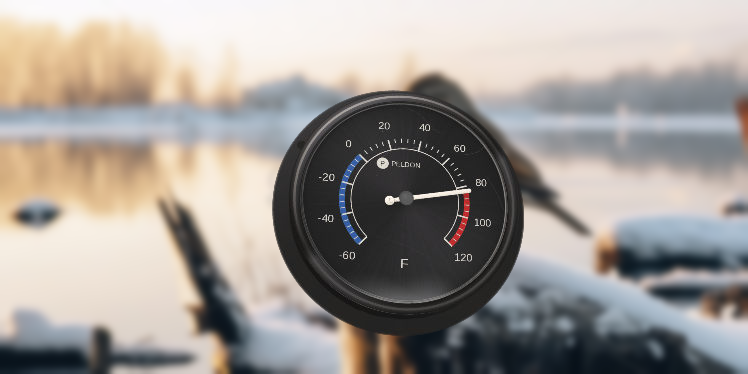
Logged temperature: 84 °F
